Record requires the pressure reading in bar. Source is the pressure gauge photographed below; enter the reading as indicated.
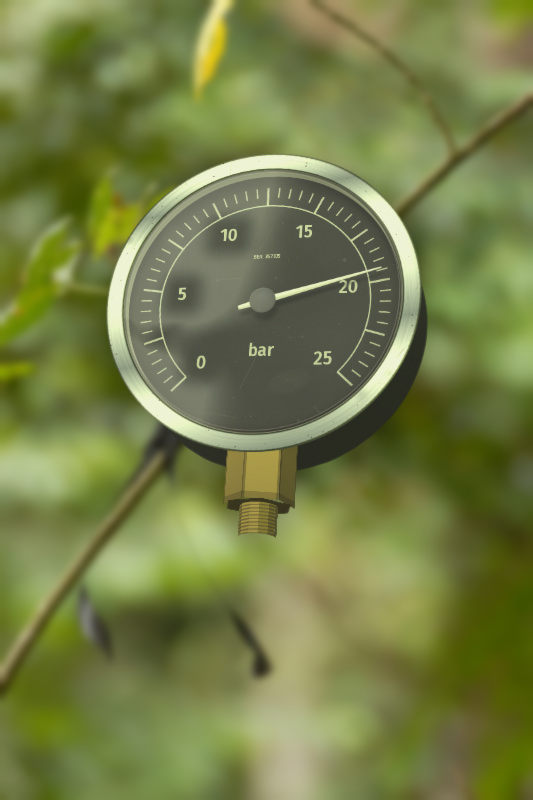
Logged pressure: 19.5 bar
